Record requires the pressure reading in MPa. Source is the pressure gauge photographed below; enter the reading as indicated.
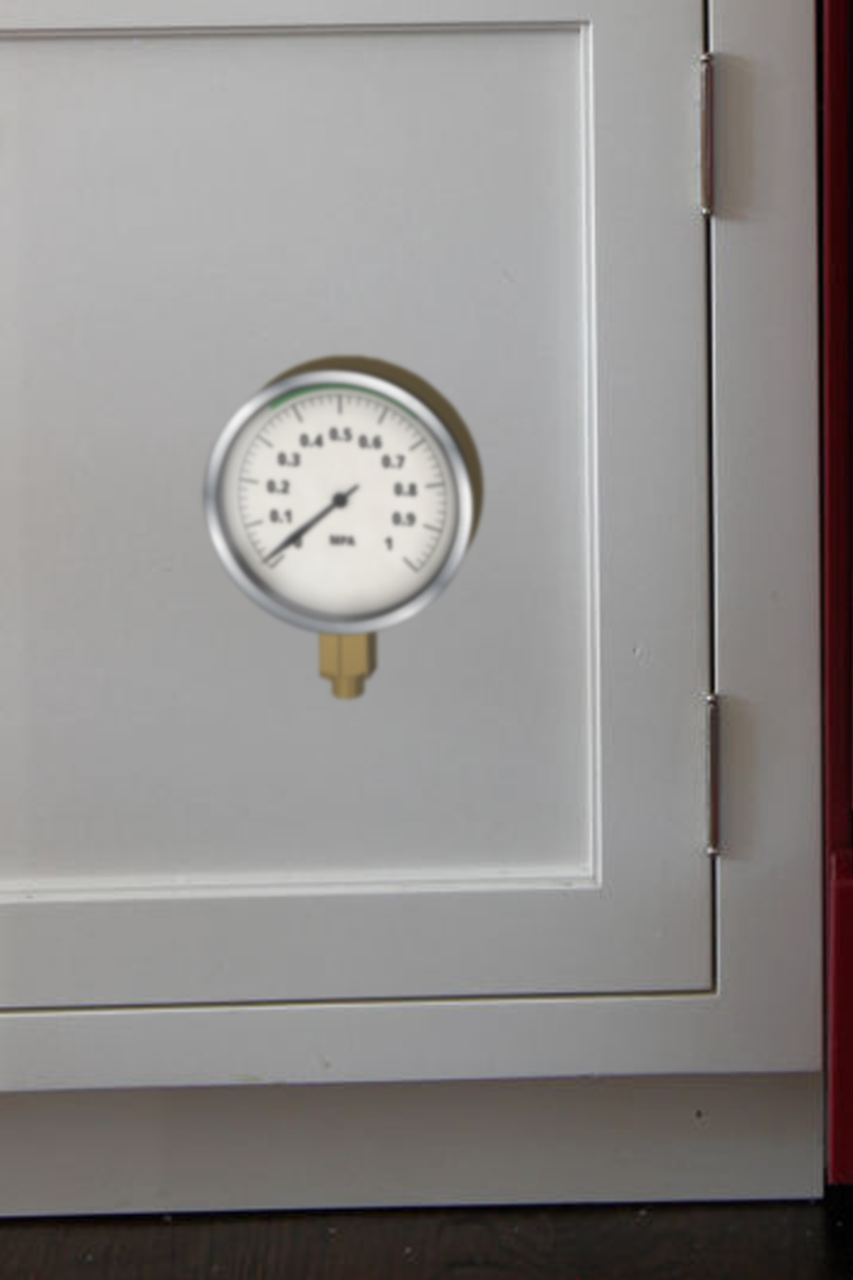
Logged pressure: 0.02 MPa
